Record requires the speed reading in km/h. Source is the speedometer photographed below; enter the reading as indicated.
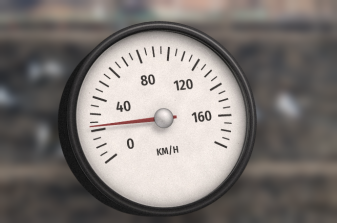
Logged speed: 22.5 km/h
